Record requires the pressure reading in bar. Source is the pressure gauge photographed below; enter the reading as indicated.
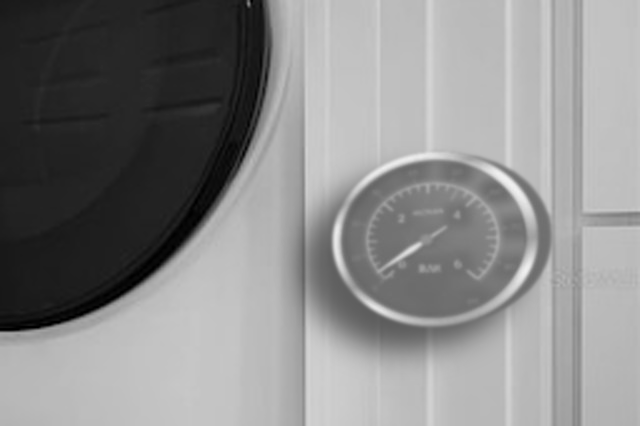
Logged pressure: 0.2 bar
